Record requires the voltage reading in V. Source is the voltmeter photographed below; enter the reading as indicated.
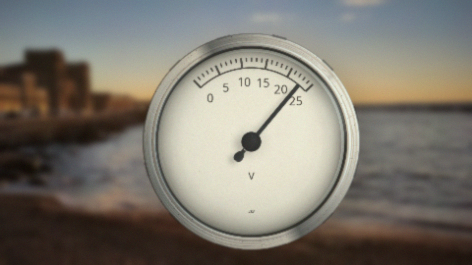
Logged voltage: 23 V
